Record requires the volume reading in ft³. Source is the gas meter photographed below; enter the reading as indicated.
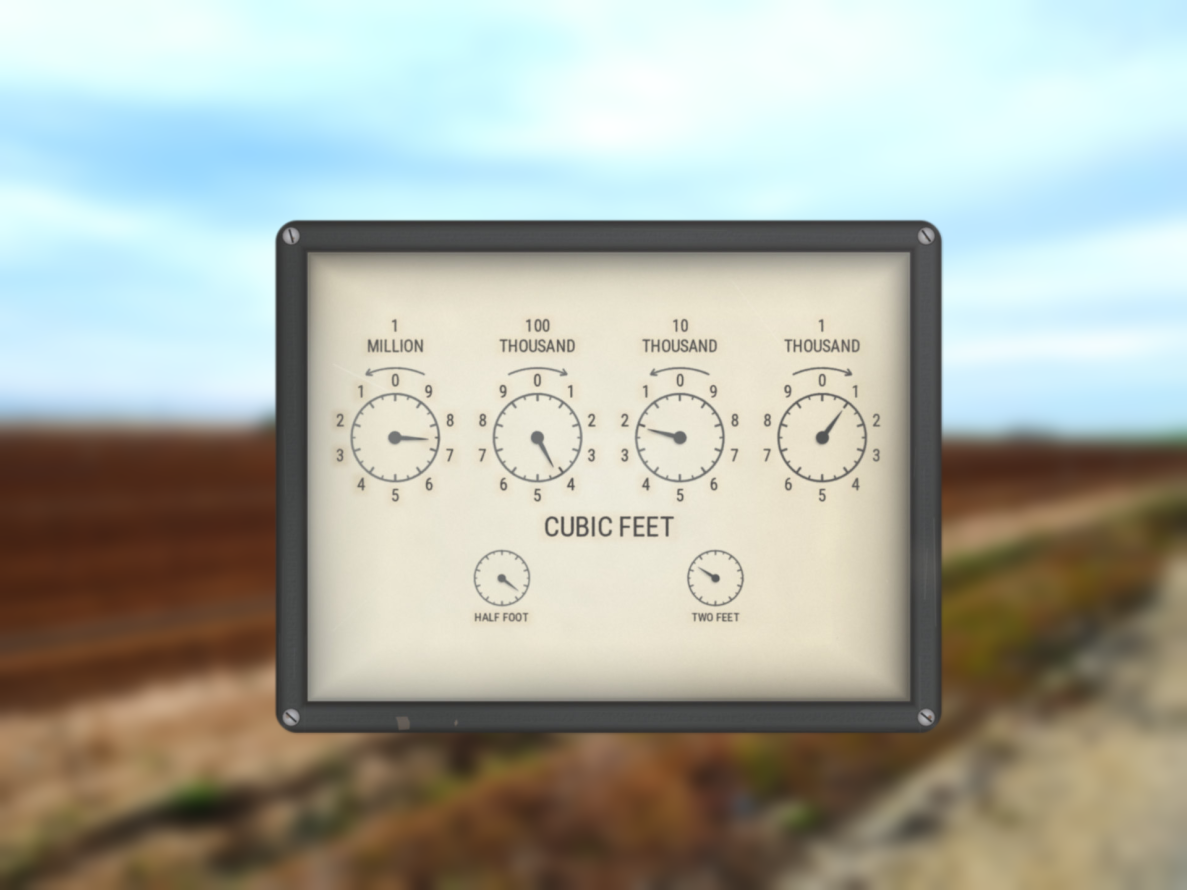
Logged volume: 742100 ft³
